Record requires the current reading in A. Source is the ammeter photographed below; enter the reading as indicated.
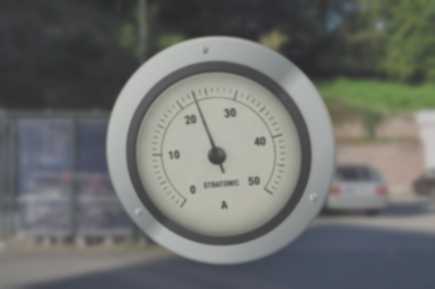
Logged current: 23 A
